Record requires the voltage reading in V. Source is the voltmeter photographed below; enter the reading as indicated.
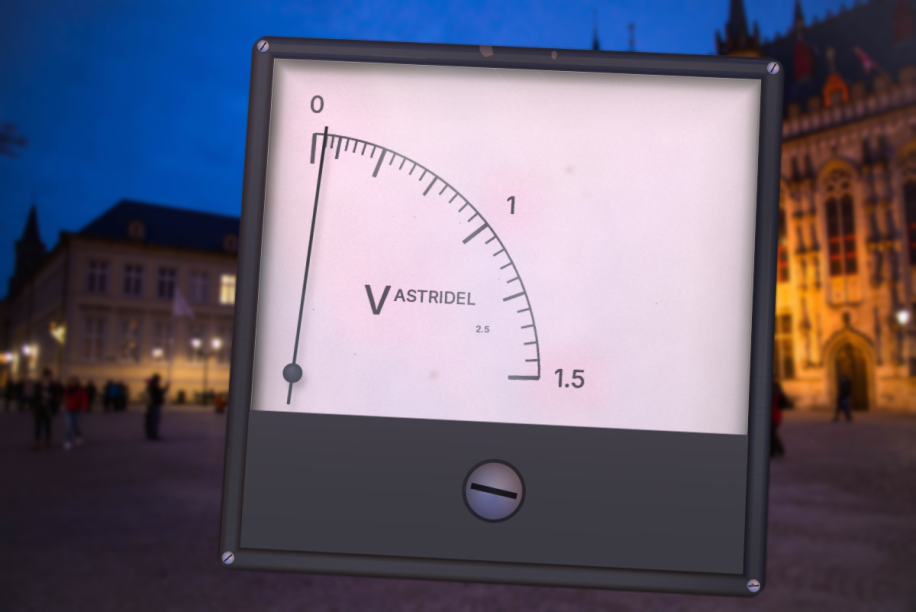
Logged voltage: 0.15 V
